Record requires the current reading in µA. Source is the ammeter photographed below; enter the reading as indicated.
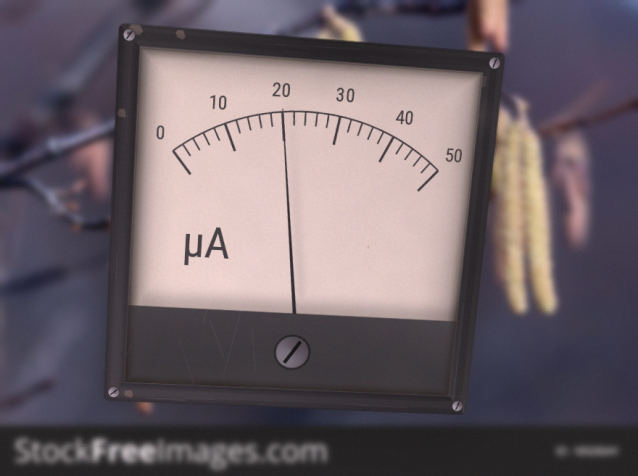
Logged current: 20 µA
